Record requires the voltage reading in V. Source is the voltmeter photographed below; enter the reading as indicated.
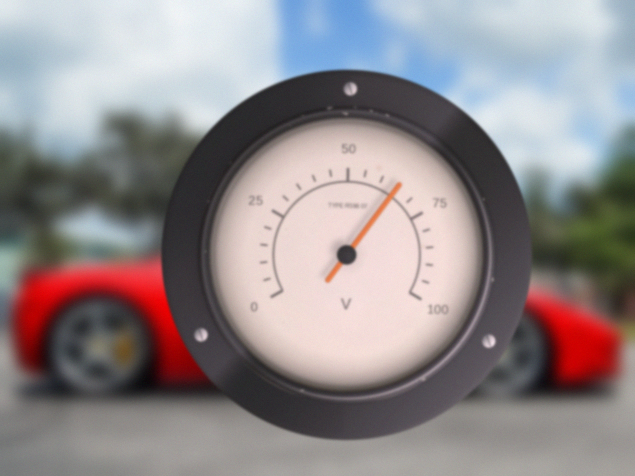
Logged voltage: 65 V
